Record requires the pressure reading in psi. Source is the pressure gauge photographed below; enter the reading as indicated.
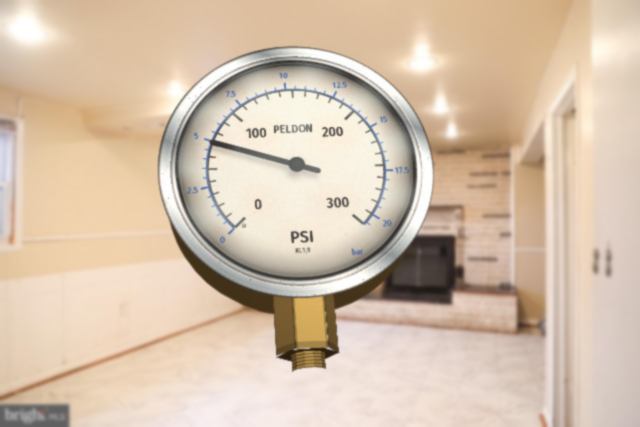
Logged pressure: 70 psi
